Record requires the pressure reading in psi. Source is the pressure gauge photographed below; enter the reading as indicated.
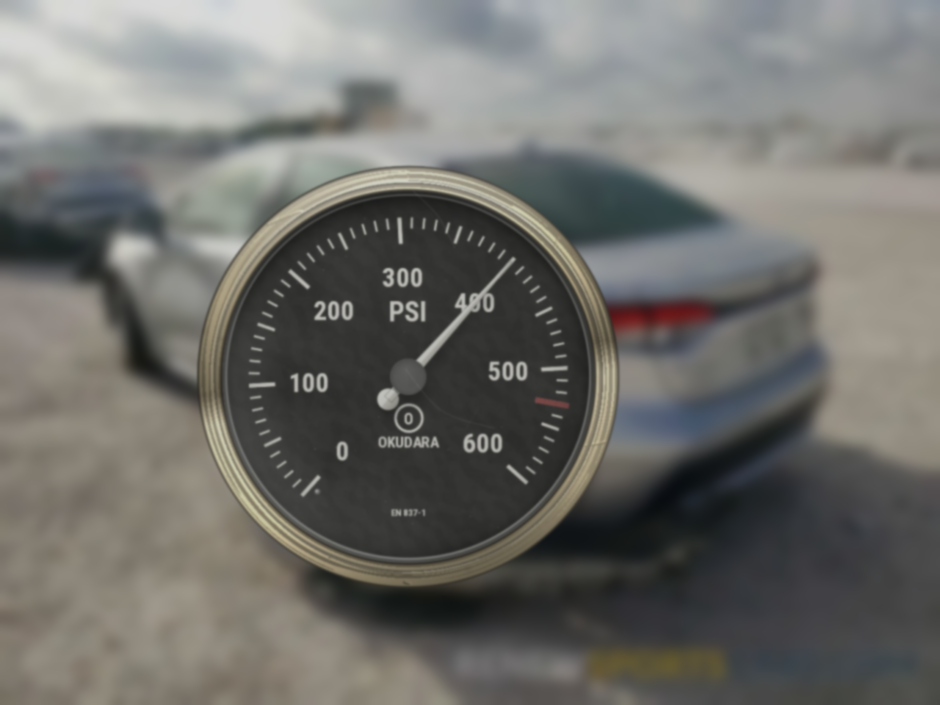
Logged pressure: 400 psi
